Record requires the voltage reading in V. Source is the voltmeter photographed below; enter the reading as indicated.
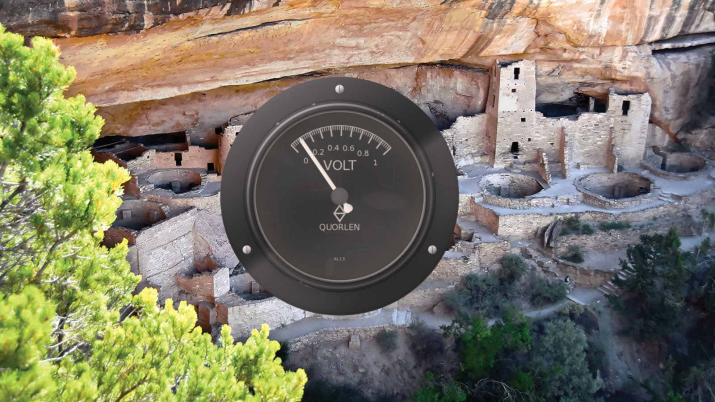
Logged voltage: 0.1 V
